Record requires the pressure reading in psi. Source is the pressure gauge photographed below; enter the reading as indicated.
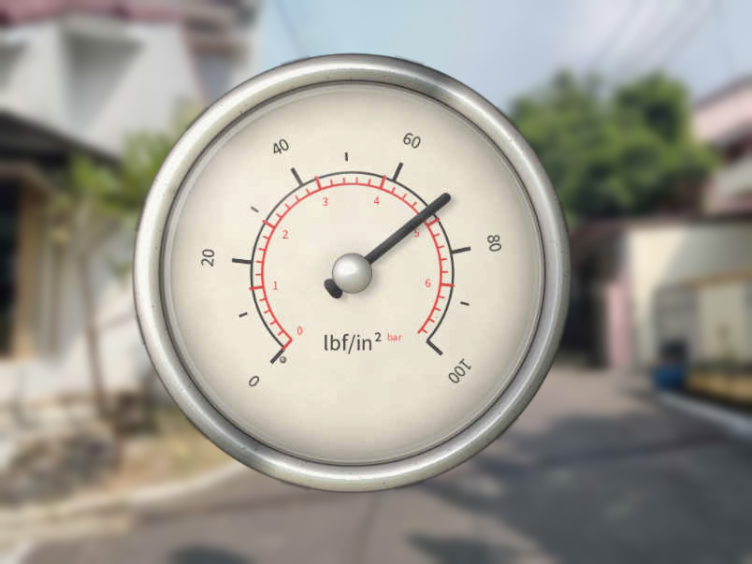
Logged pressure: 70 psi
